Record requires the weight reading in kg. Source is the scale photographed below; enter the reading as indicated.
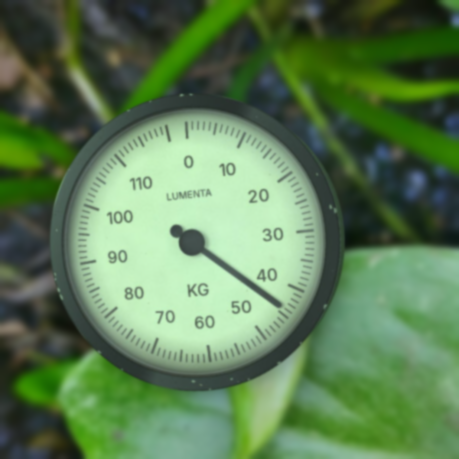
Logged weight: 44 kg
